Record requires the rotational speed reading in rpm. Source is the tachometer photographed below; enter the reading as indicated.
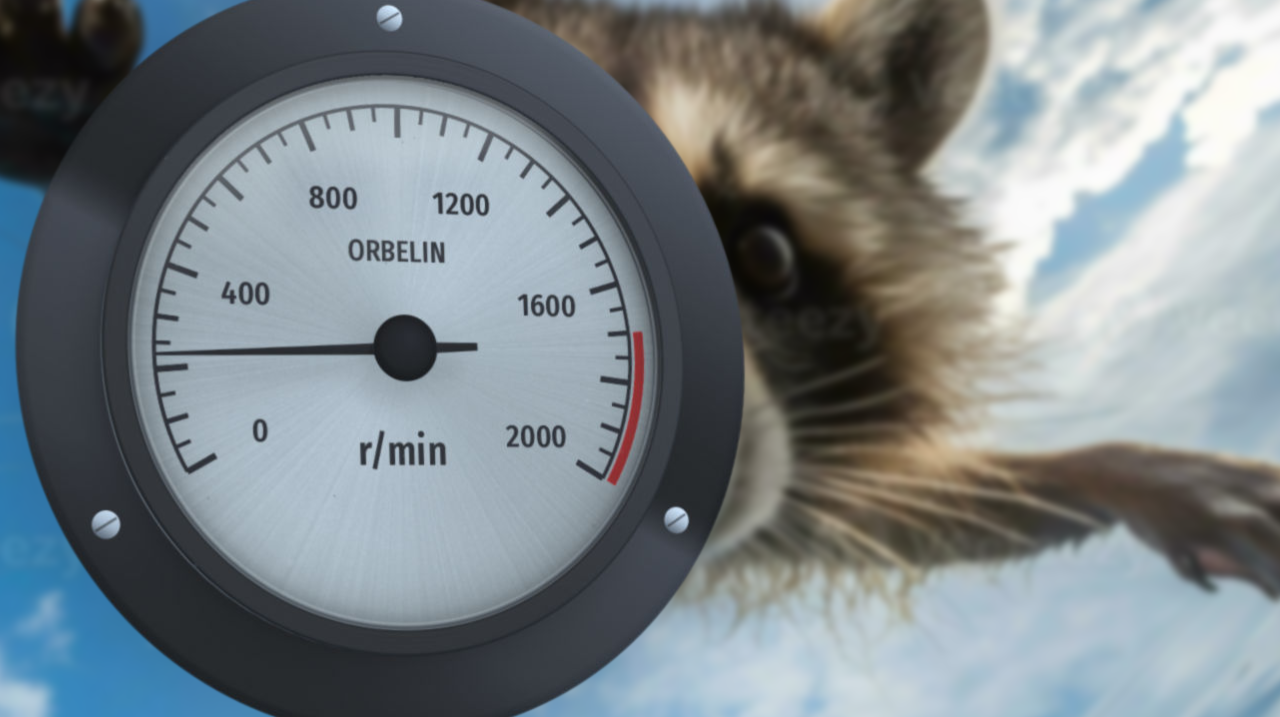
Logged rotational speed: 225 rpm
